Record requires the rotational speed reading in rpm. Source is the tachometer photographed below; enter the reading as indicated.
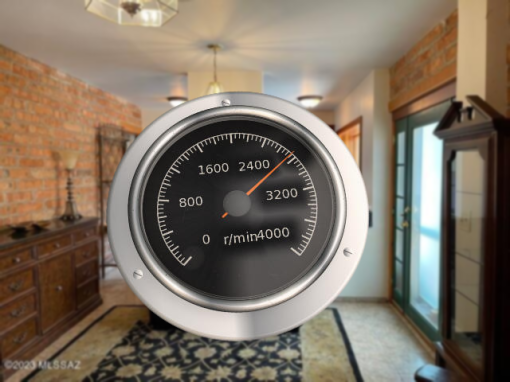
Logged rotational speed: 2750 rpm
